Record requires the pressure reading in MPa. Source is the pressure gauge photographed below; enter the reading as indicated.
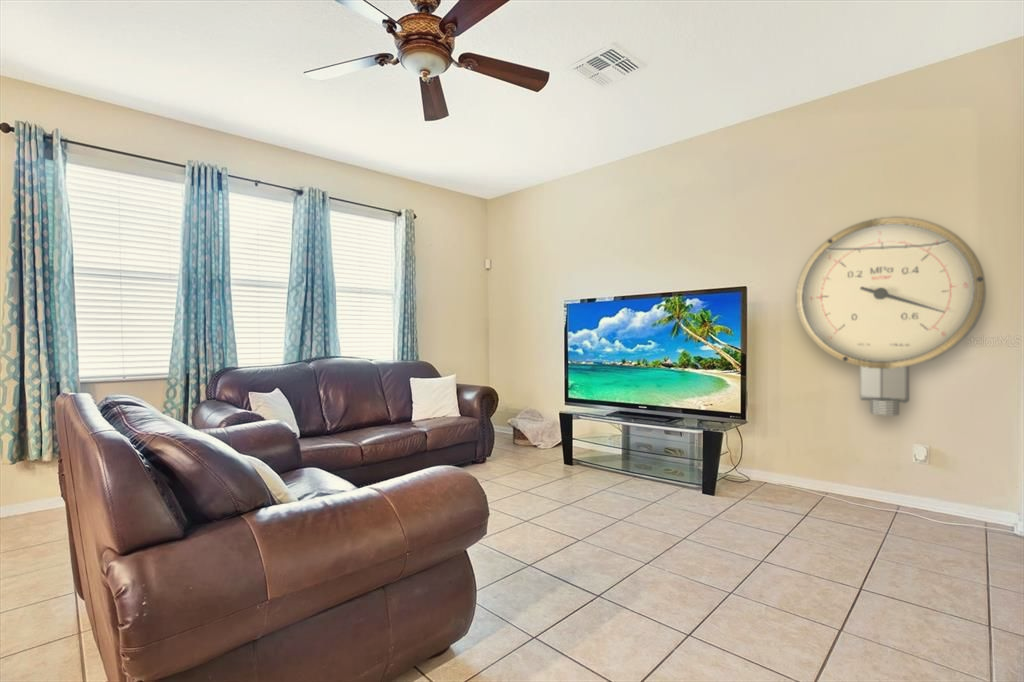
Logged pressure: 0.55 MPa
